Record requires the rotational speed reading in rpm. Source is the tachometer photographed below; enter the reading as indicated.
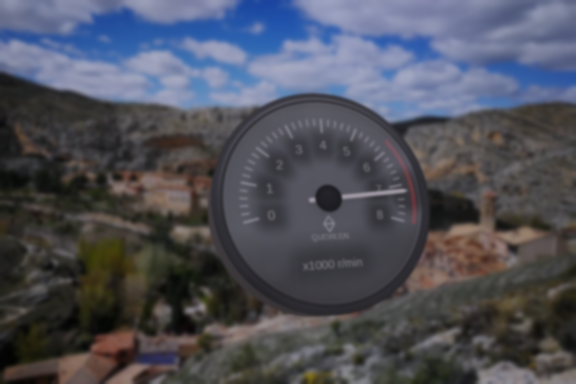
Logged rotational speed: 7200 rpm
